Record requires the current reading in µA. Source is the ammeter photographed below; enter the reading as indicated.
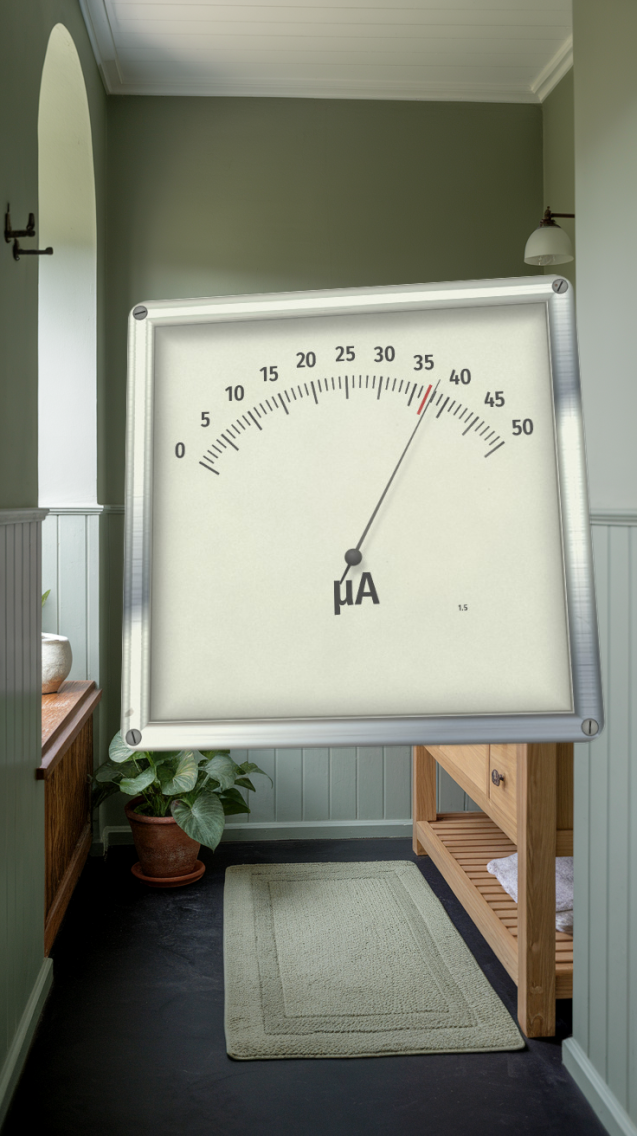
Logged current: 38 µA
